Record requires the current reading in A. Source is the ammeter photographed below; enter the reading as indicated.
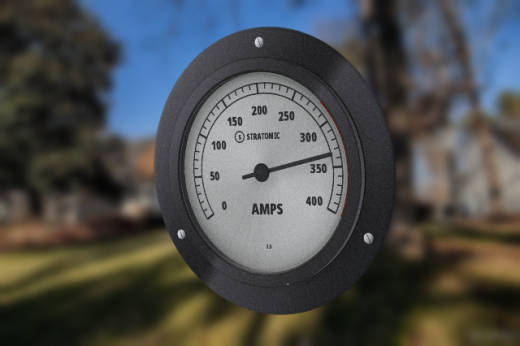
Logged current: 335 A
